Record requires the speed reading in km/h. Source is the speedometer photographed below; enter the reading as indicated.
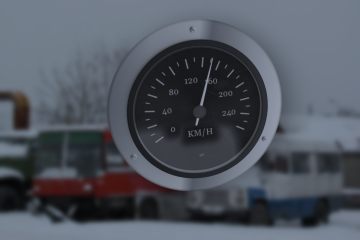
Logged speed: 150 km/h
